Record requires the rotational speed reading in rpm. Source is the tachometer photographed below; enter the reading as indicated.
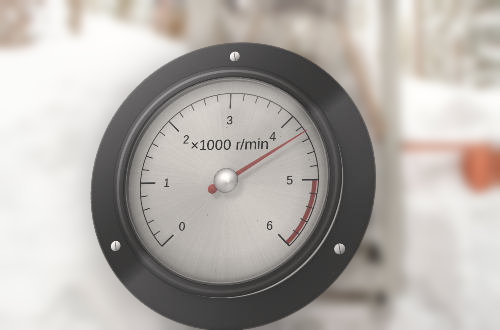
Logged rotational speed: 4300 rpm
